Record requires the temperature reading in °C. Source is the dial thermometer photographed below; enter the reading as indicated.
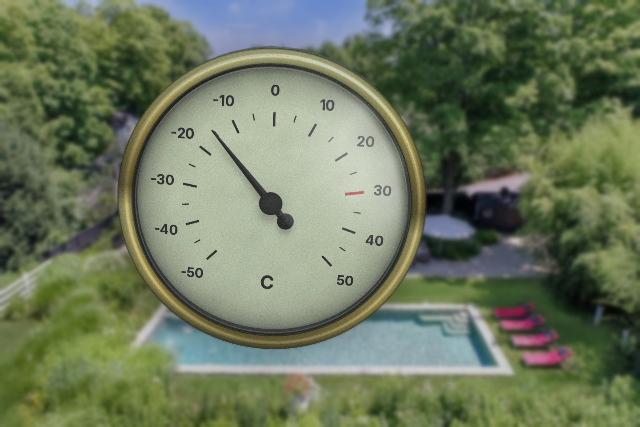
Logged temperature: -15 °C
